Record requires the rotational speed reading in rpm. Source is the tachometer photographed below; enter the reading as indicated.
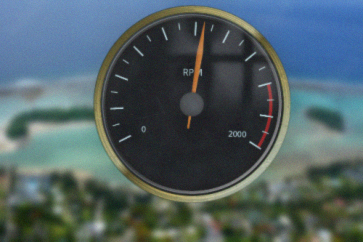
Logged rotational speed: 1050 rpm
